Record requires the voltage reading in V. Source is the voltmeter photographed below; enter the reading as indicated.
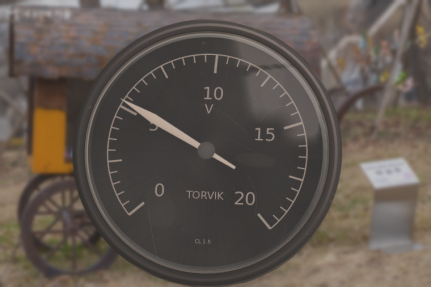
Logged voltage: 5.25 V
